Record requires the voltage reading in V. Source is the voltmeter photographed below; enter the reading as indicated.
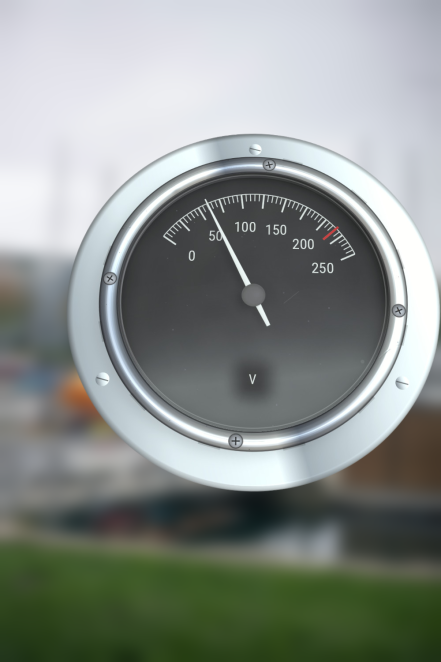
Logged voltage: 60 V
